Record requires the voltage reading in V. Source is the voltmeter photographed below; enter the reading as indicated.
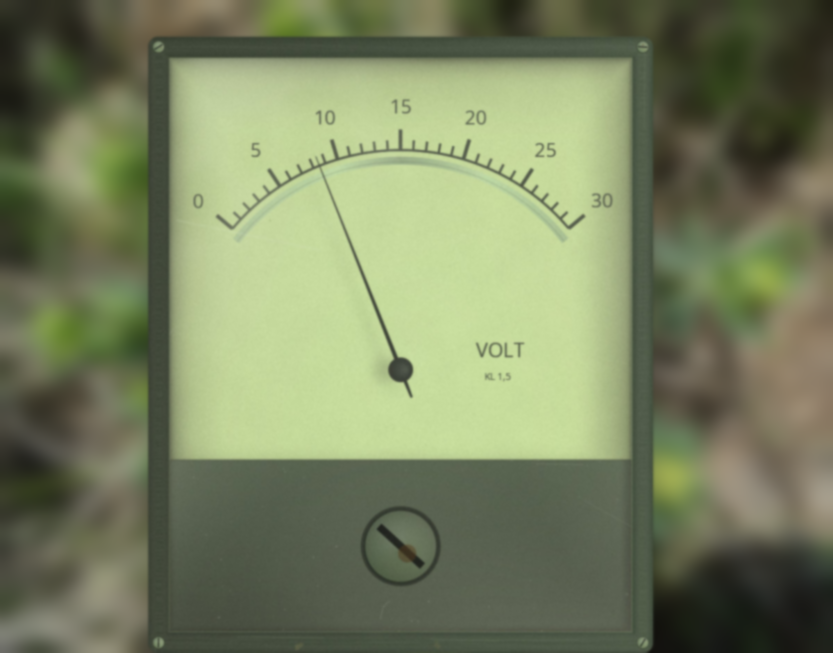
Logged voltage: 8.5 V
